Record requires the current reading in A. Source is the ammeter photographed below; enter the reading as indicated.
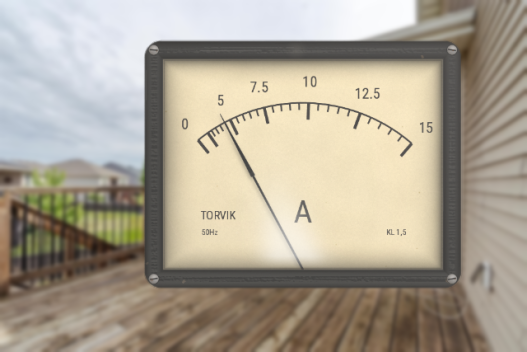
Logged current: 4.5 A
